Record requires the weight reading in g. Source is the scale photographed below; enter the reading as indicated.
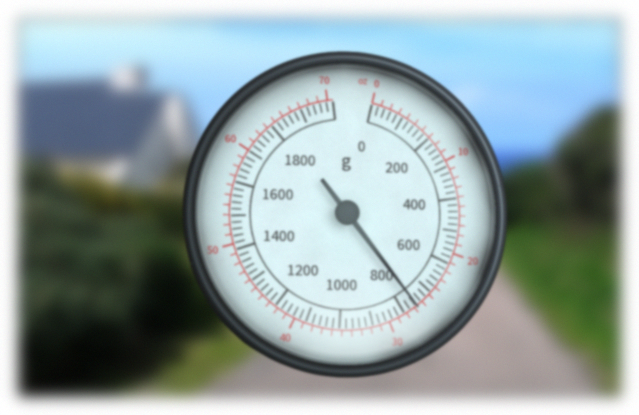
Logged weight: 760 g
